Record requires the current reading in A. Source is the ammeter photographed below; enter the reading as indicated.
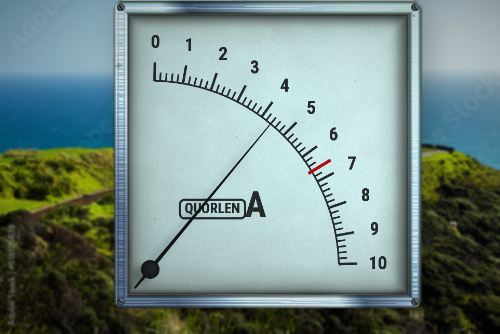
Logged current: 4.4 A
